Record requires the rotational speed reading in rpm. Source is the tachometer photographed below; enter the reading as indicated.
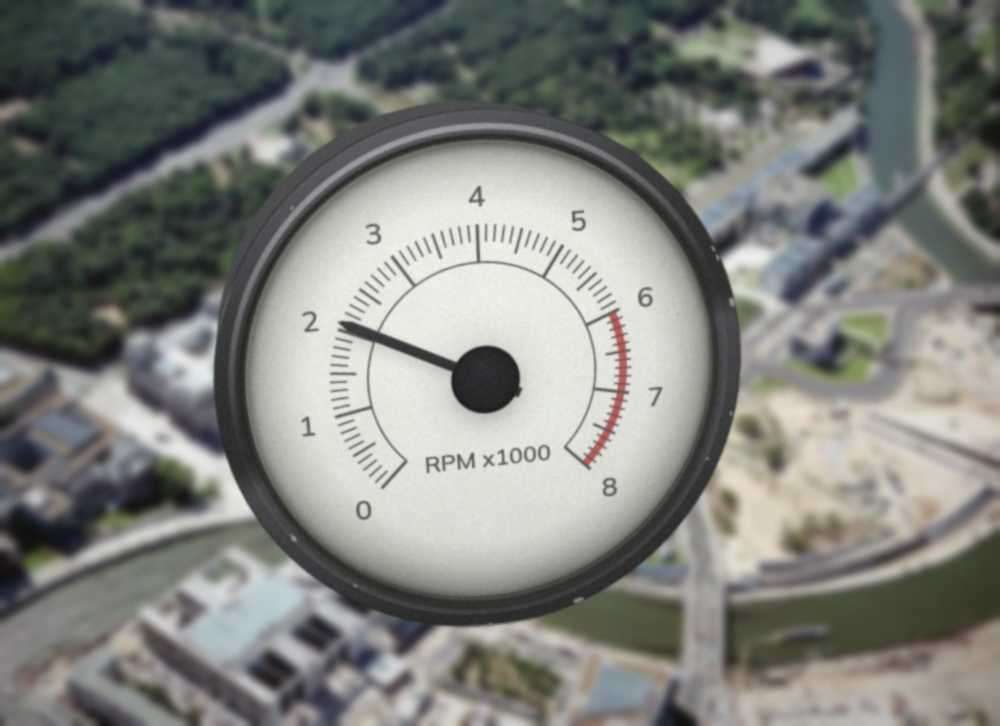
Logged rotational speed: 2100 rpm
